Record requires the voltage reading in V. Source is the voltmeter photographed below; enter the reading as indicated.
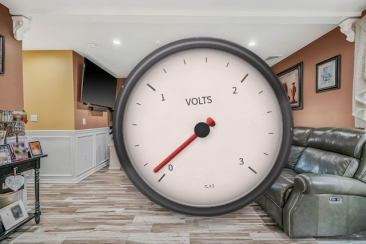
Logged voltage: 0.1 V
